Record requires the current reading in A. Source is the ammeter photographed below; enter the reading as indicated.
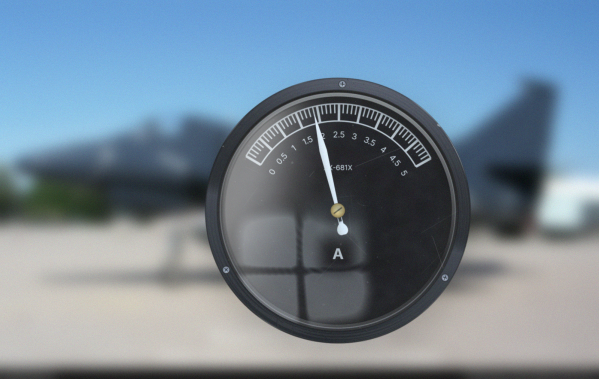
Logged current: 1.9 A
